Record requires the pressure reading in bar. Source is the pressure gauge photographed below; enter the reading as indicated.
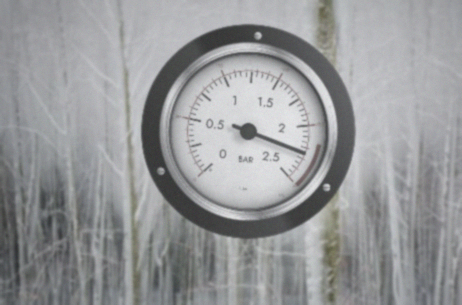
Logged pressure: 2.25 bar
